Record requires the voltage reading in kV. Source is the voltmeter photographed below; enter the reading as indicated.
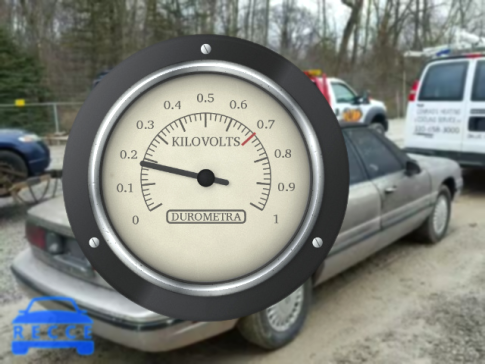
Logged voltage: 0.18 kV
